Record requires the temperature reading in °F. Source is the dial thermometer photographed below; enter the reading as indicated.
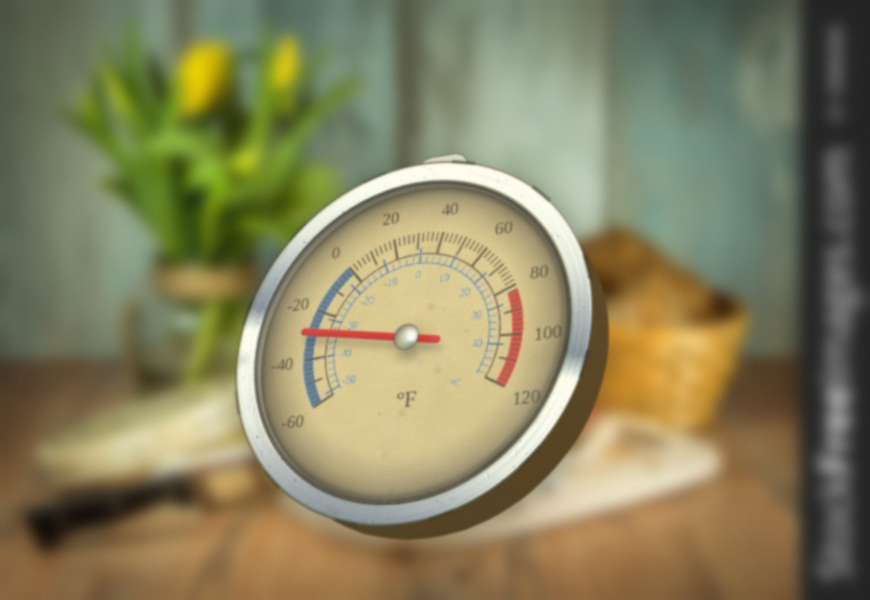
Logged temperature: -30 °F
